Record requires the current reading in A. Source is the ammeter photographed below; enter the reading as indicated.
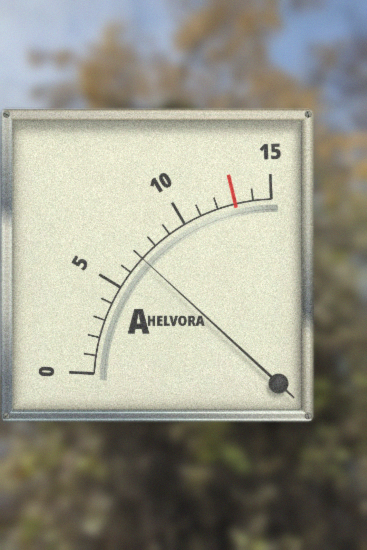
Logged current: 7 A
